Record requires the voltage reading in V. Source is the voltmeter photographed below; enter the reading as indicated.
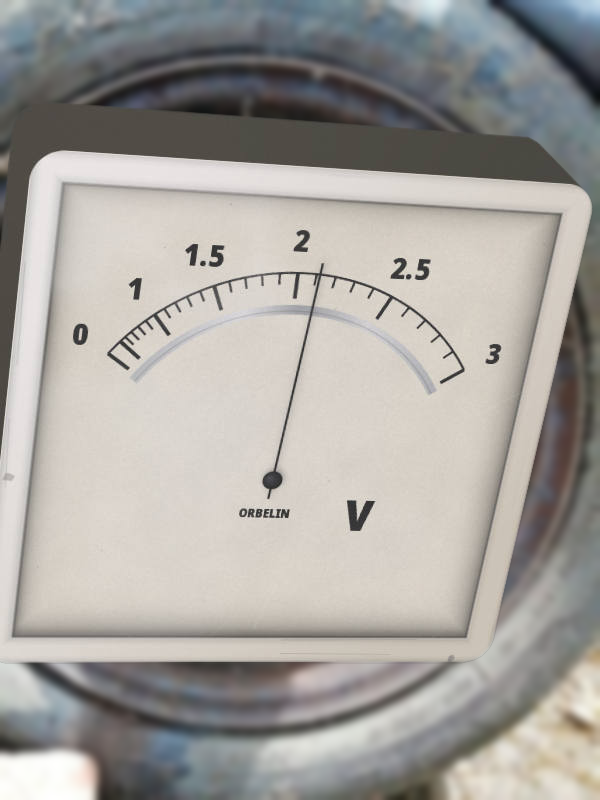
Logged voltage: 2.1 V
